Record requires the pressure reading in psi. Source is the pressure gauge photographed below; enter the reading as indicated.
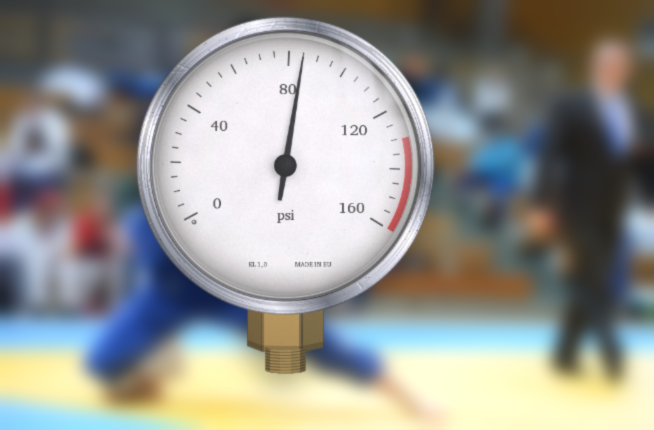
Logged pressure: 85 psi
